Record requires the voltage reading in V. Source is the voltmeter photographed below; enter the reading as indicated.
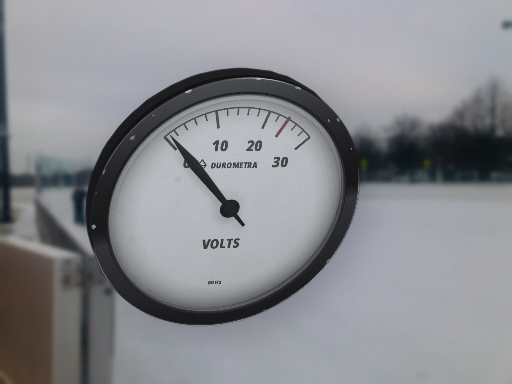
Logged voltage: 1 V
